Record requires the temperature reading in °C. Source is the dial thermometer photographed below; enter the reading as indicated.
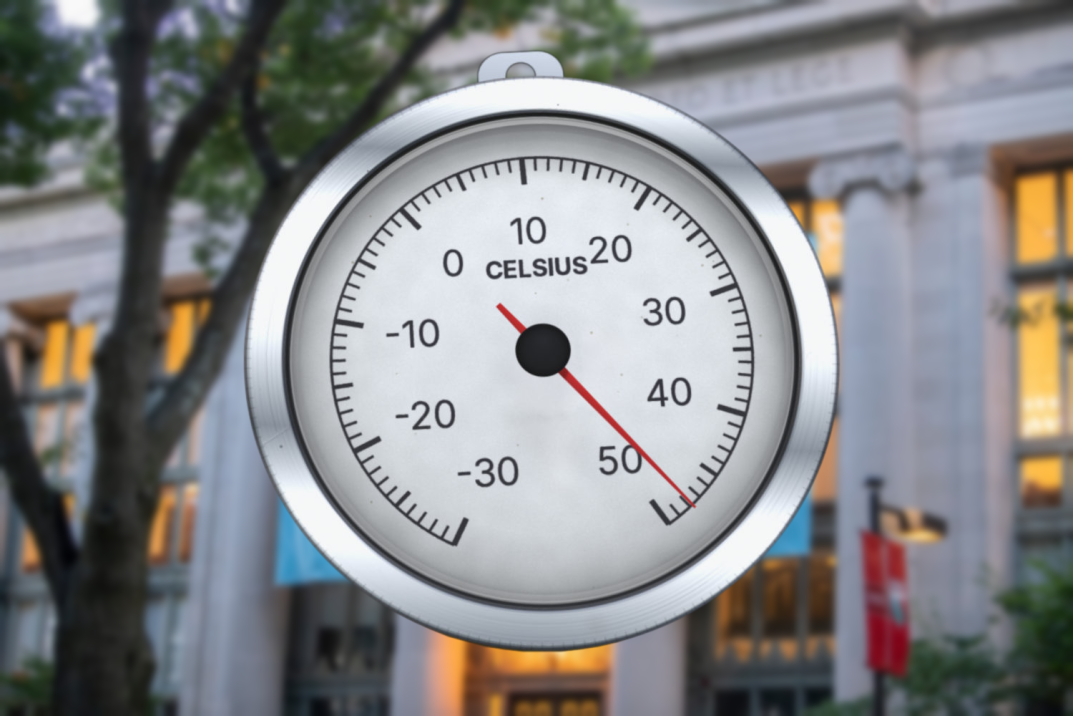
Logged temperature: 48 °C
